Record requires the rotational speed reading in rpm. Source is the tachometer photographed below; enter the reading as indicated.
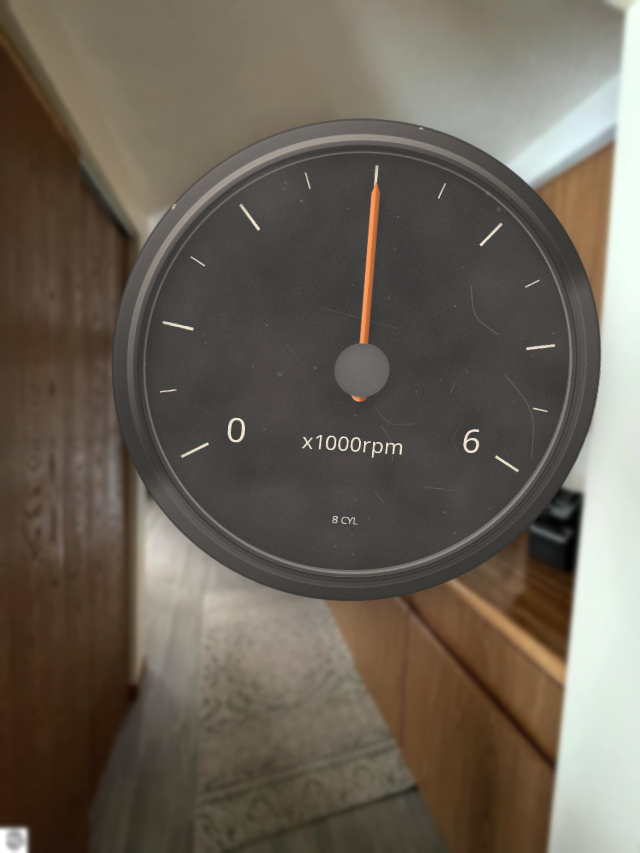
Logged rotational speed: 3000 rpm
